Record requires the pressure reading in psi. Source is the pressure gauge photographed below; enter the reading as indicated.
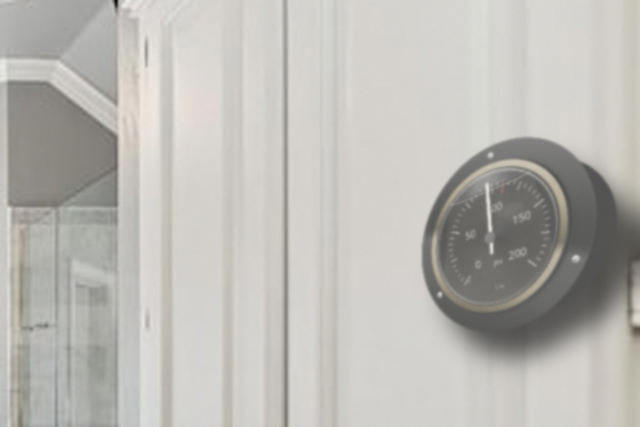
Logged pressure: 100 psi
